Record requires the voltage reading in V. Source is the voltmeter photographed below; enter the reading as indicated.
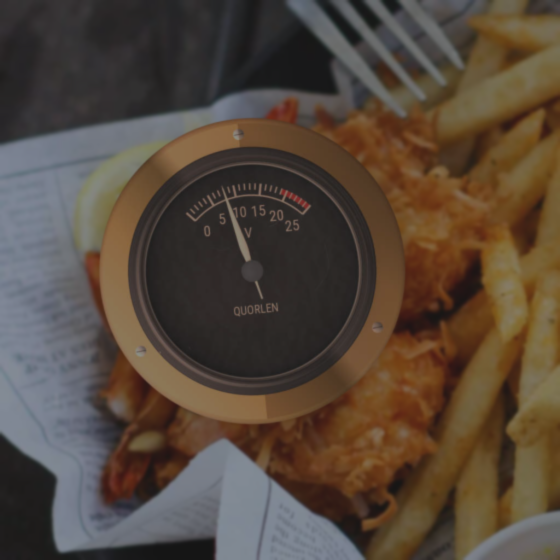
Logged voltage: 8 V
